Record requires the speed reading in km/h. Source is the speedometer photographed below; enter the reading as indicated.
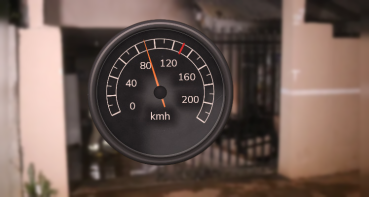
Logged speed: 90 km/h
